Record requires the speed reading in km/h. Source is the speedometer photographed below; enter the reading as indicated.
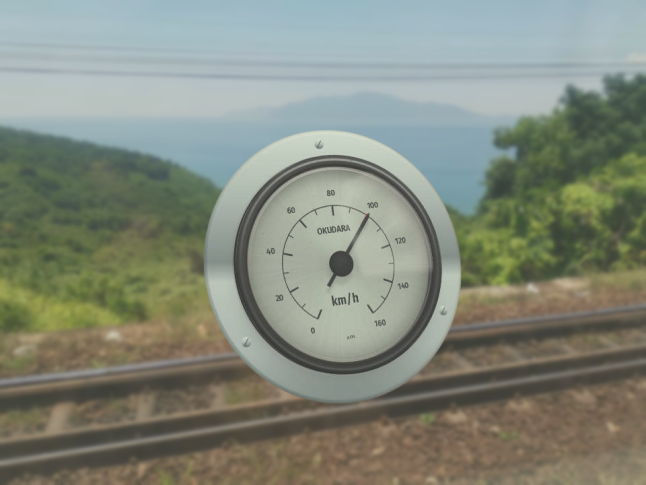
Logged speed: 100 km/h
